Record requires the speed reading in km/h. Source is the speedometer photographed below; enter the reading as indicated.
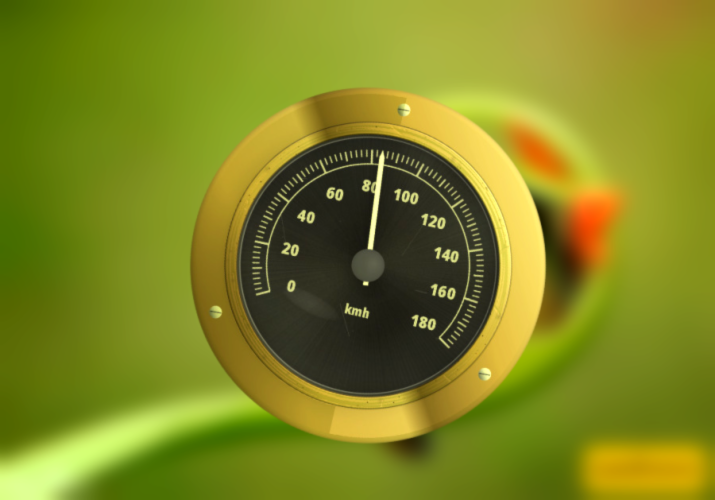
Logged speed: 84 km/h
